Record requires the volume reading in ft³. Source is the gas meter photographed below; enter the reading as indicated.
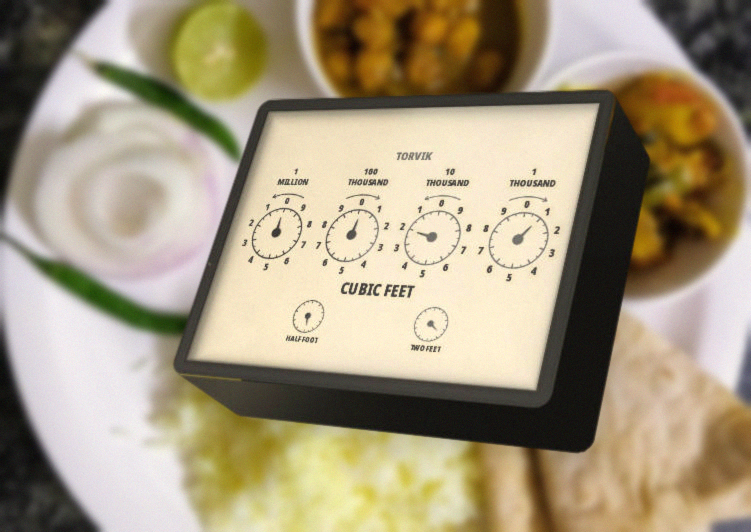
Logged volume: 2100 ft³
